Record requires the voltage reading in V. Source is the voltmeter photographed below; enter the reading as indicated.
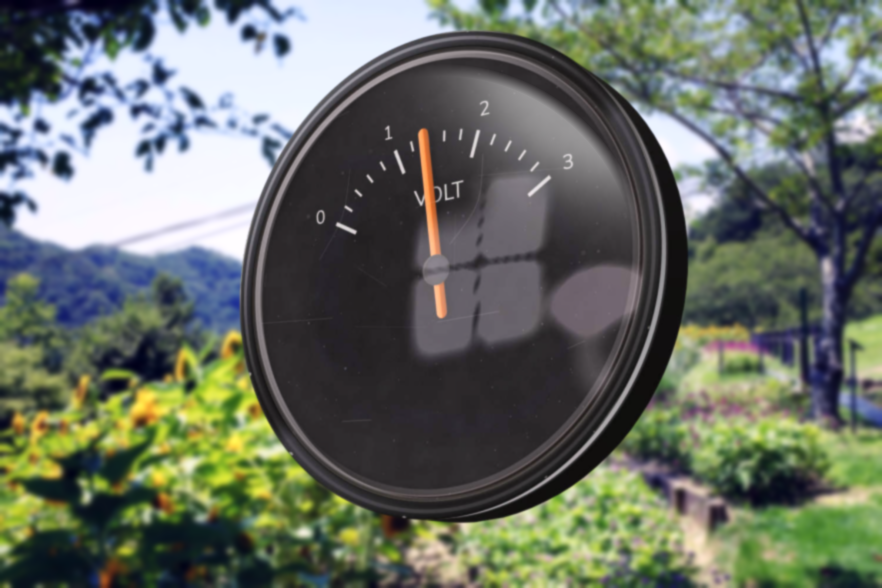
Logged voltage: 1.4 V
